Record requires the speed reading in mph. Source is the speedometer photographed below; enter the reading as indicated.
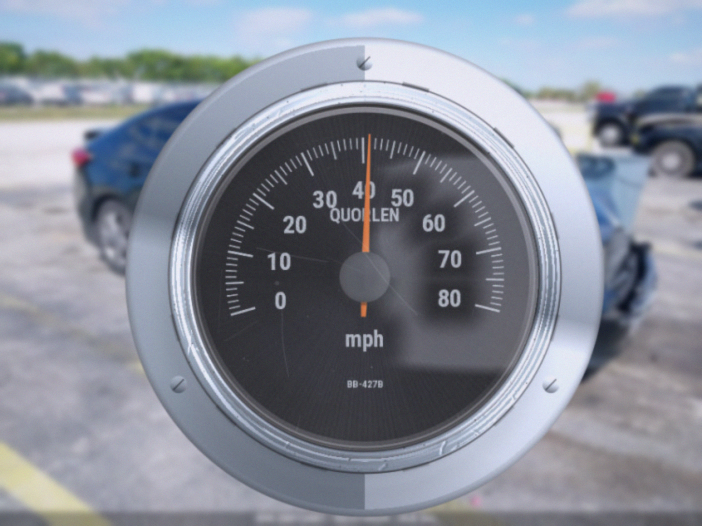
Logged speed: 41 mph
